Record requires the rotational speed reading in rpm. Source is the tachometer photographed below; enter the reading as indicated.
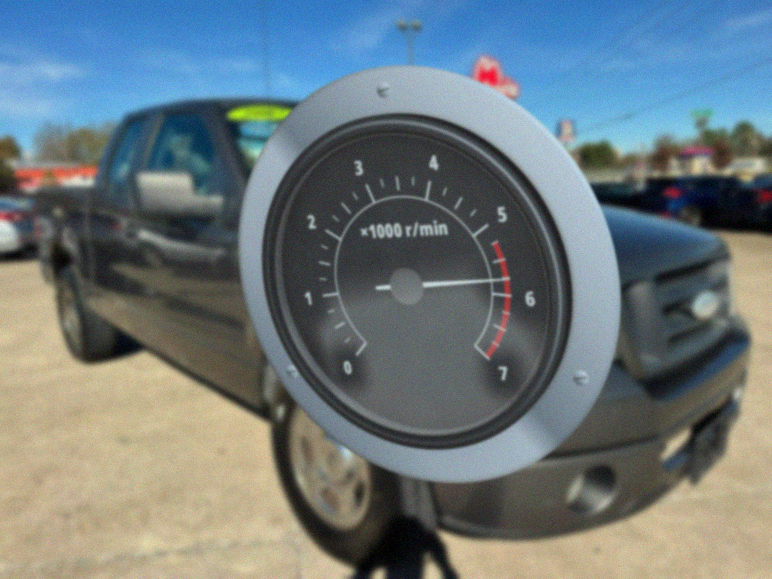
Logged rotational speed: 5750 rpm
